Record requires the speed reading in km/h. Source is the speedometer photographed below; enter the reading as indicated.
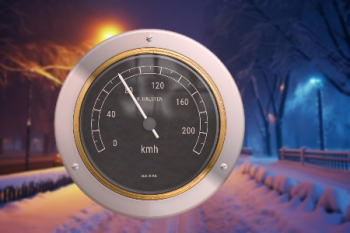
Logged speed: 80 km/h
